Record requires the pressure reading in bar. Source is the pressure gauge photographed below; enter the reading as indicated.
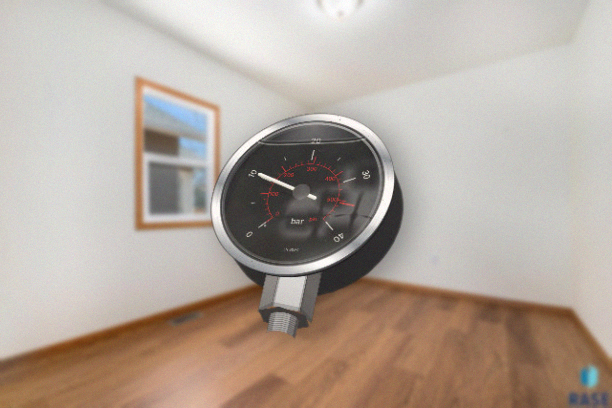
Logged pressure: 10 bar
